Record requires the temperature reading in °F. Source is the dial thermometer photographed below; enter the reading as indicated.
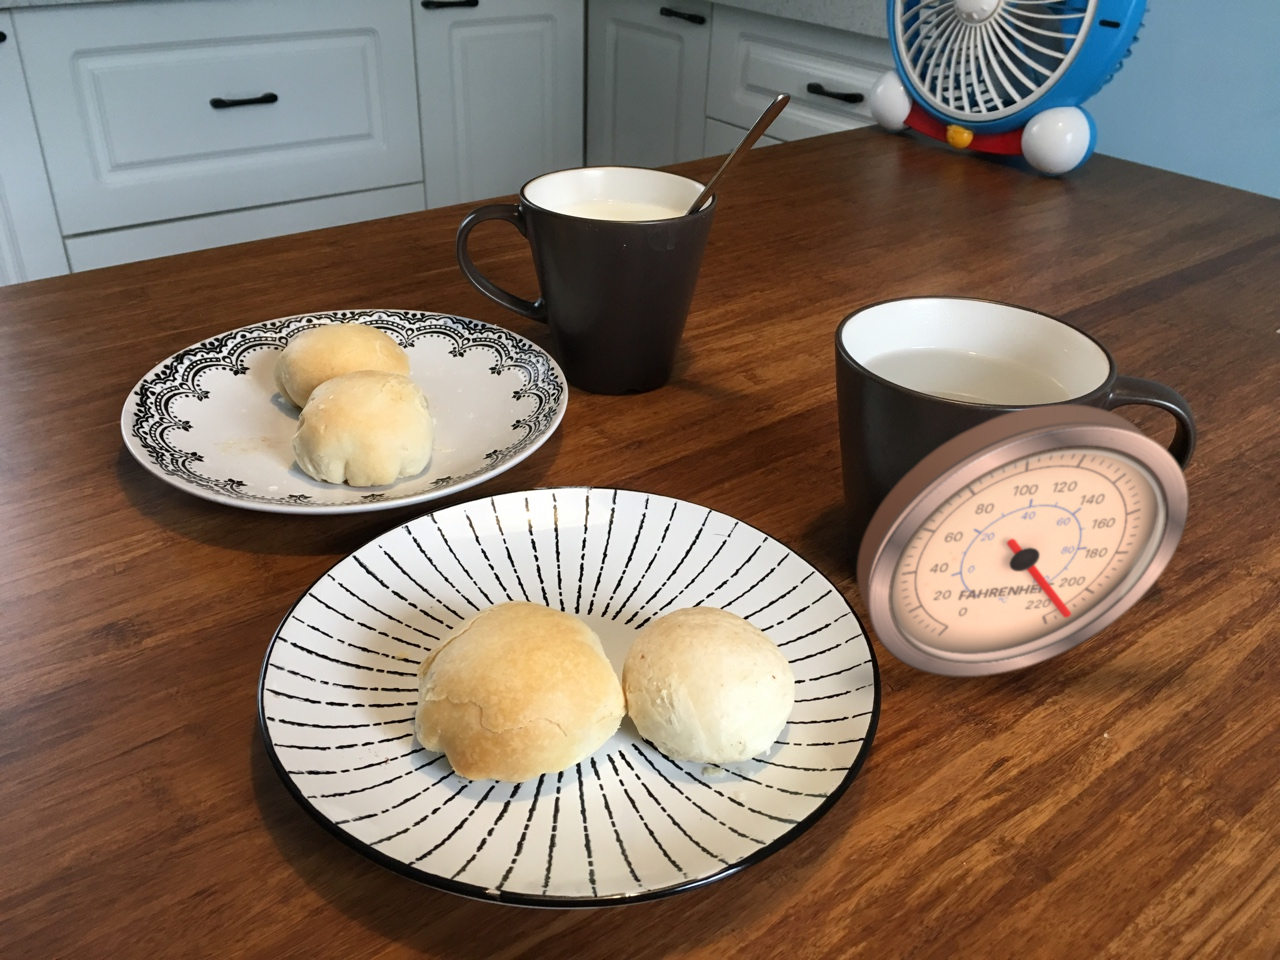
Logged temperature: 212 °F
